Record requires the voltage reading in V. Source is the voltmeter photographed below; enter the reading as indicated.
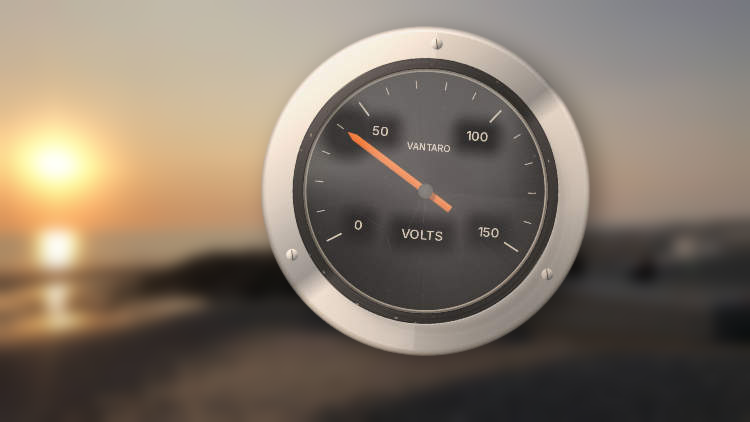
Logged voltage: 40 V
